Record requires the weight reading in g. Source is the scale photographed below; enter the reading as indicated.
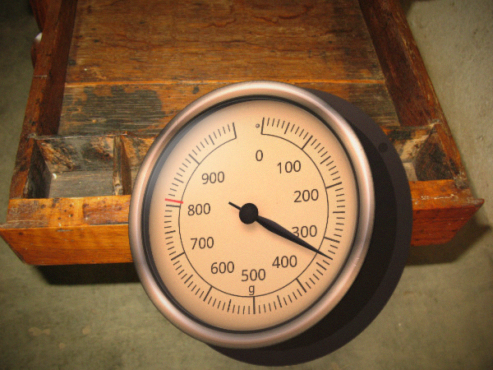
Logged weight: 330 g
